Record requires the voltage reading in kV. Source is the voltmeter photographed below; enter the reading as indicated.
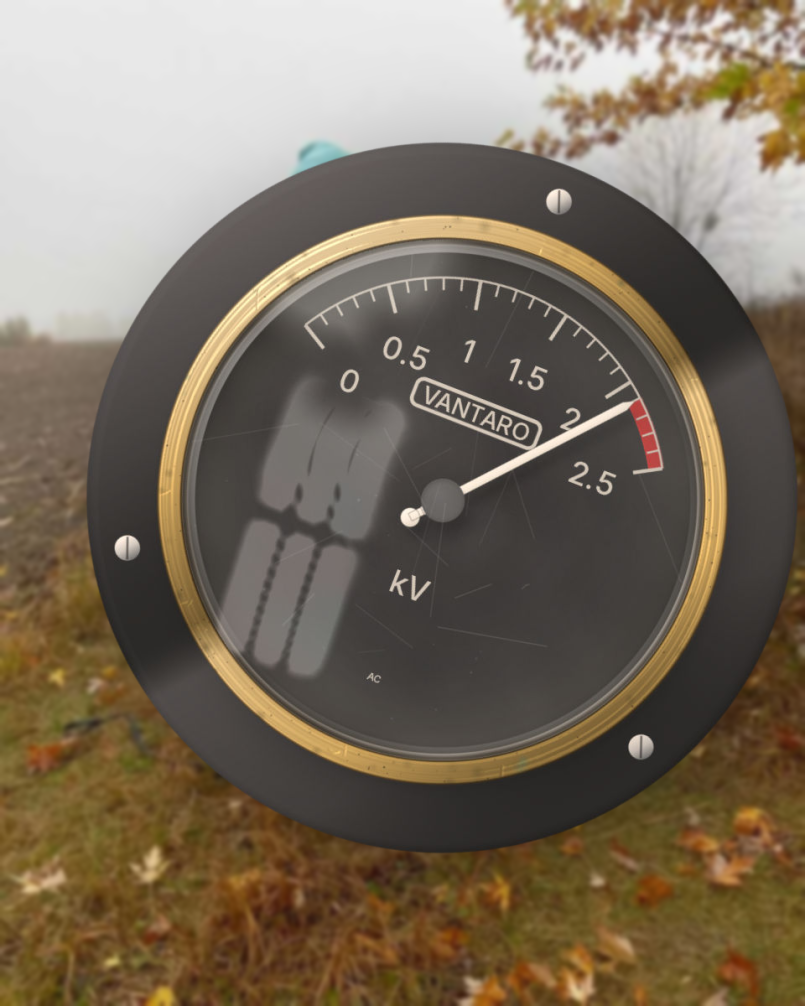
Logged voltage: 2.1 kV
